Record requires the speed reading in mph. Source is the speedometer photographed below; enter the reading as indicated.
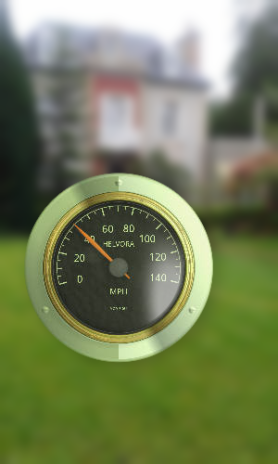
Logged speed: 40 mph
